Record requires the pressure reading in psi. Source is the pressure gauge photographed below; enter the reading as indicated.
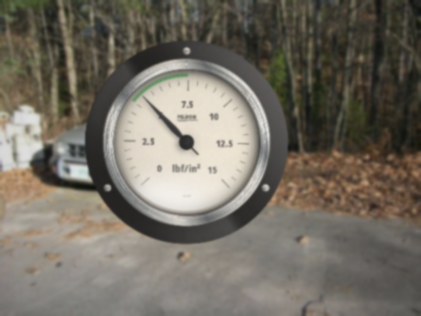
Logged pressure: 5 psi
